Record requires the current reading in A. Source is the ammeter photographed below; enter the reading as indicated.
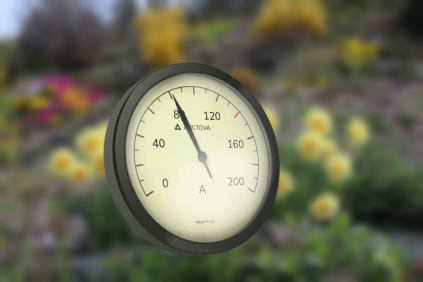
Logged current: 80 A
